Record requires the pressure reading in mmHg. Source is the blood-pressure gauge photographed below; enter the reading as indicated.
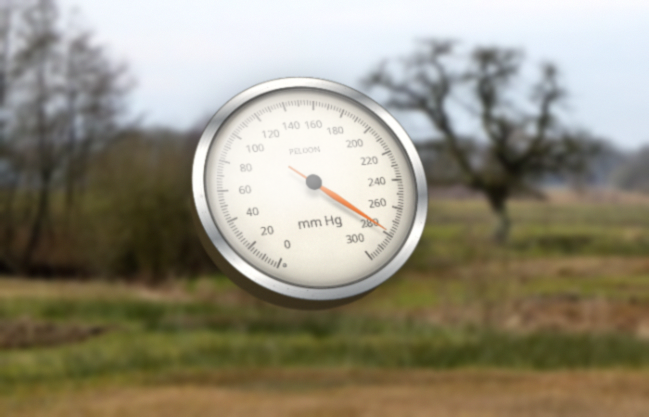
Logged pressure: 280 mmHg
